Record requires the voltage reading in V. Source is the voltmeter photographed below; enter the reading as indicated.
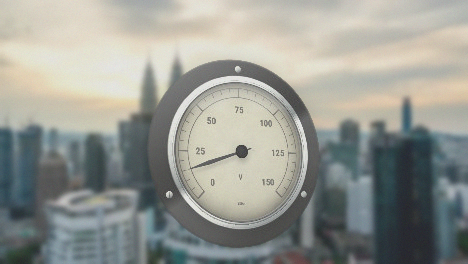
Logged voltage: 15 V
